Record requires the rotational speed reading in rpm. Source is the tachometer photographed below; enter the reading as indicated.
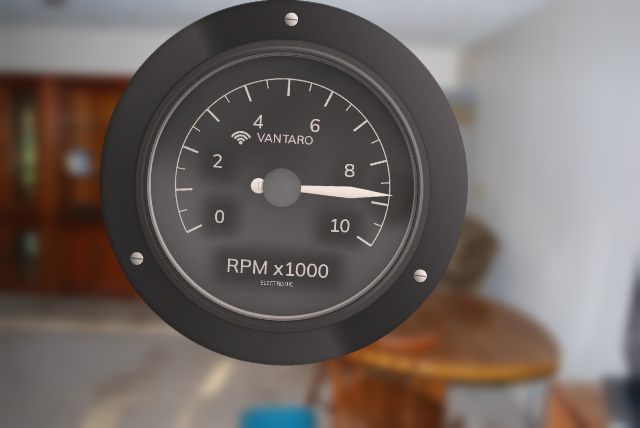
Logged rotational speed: 8750 rpm
